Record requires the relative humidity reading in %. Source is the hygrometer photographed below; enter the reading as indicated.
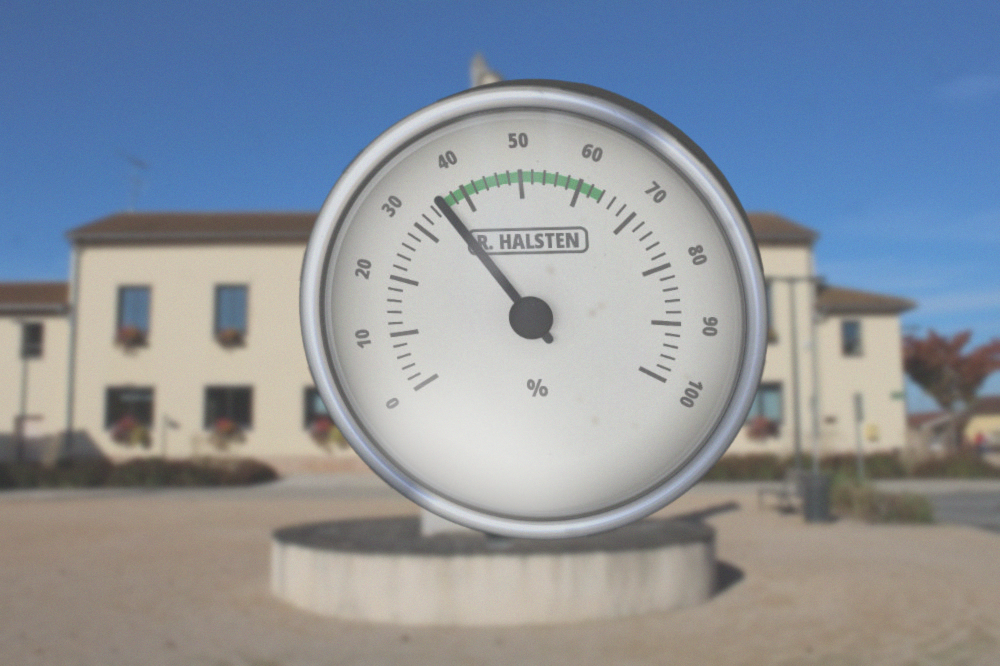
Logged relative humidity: 36 %
